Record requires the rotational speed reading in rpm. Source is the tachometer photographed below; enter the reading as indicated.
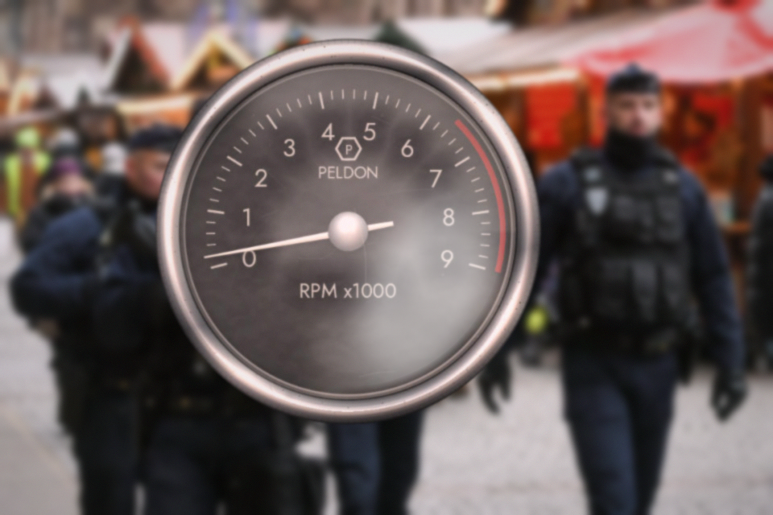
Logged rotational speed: 200 rpm
